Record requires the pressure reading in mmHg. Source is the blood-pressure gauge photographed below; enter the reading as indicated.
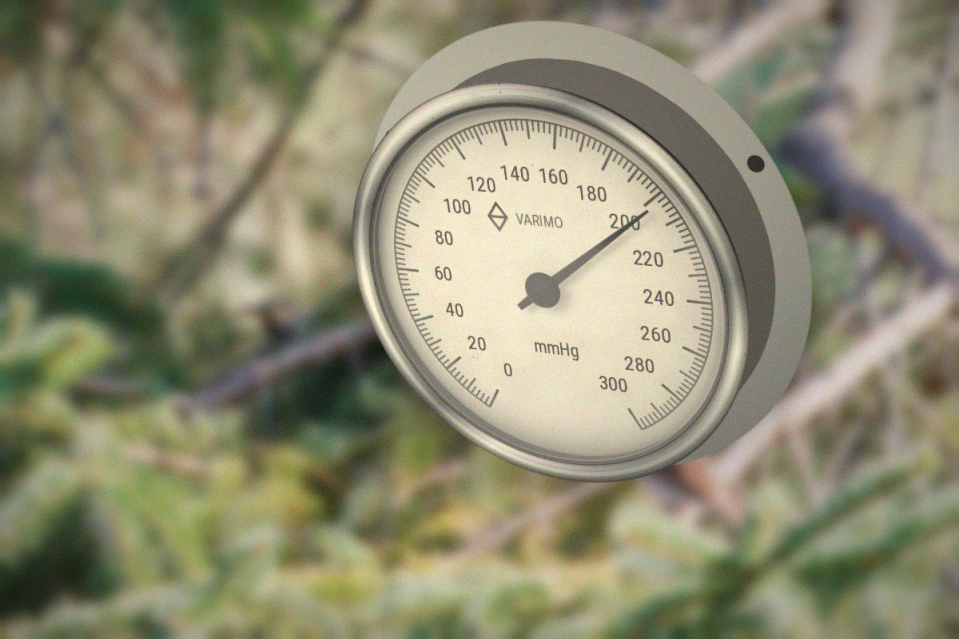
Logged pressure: 202 mmHg
